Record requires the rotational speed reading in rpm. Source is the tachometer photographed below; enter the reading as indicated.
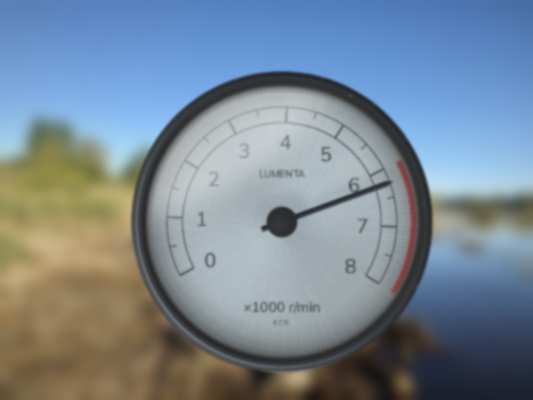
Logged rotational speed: 6250 rpm
